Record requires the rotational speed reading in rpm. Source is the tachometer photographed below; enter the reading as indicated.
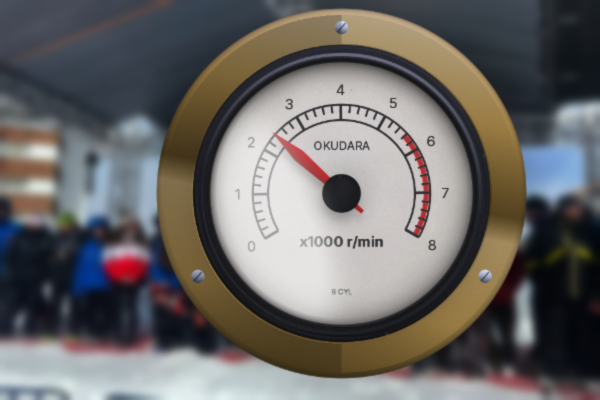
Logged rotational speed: 2400 rpm
